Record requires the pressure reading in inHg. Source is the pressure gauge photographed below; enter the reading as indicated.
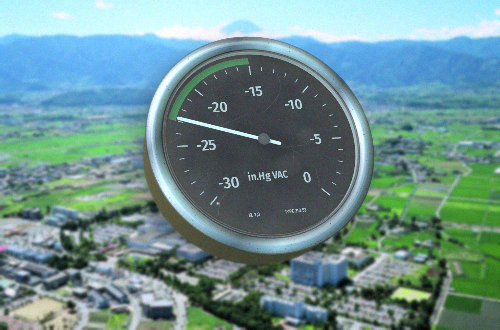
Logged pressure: -23 inHg
